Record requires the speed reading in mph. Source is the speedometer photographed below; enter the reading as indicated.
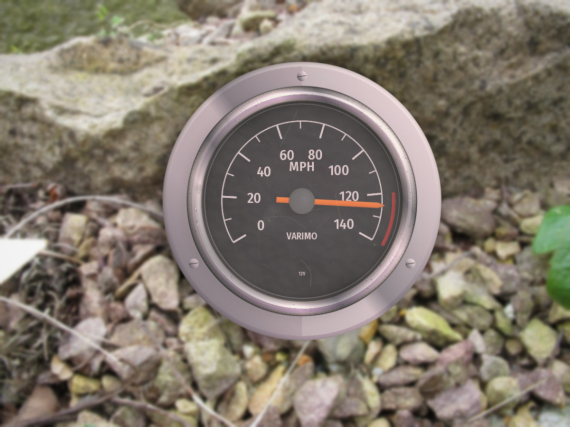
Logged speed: 125 mph
